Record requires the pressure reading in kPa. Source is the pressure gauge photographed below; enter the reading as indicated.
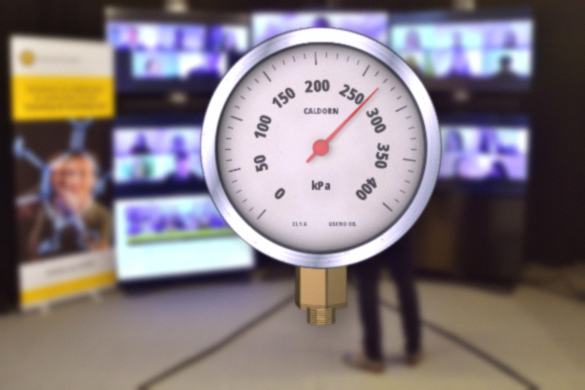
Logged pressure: 270 kPa
